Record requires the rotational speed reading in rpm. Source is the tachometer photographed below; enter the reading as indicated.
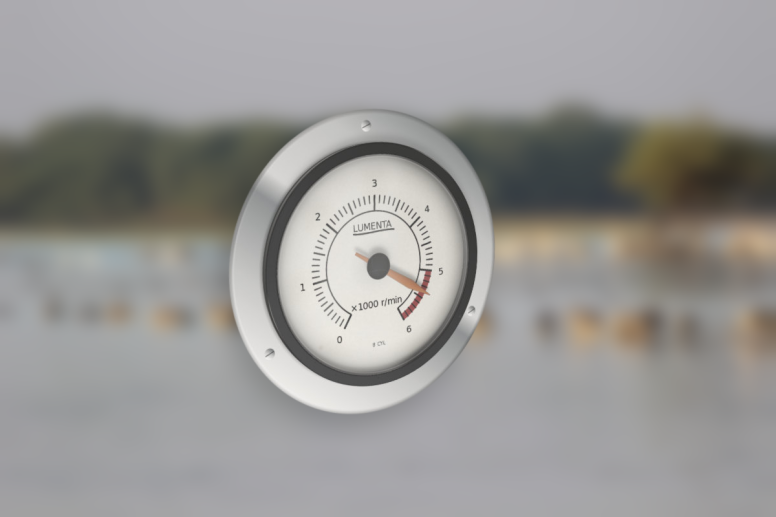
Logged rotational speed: 5400 rpm
